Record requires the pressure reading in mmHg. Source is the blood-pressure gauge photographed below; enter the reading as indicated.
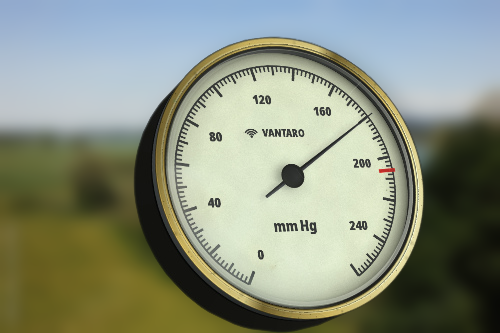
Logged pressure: 180 mmHg
